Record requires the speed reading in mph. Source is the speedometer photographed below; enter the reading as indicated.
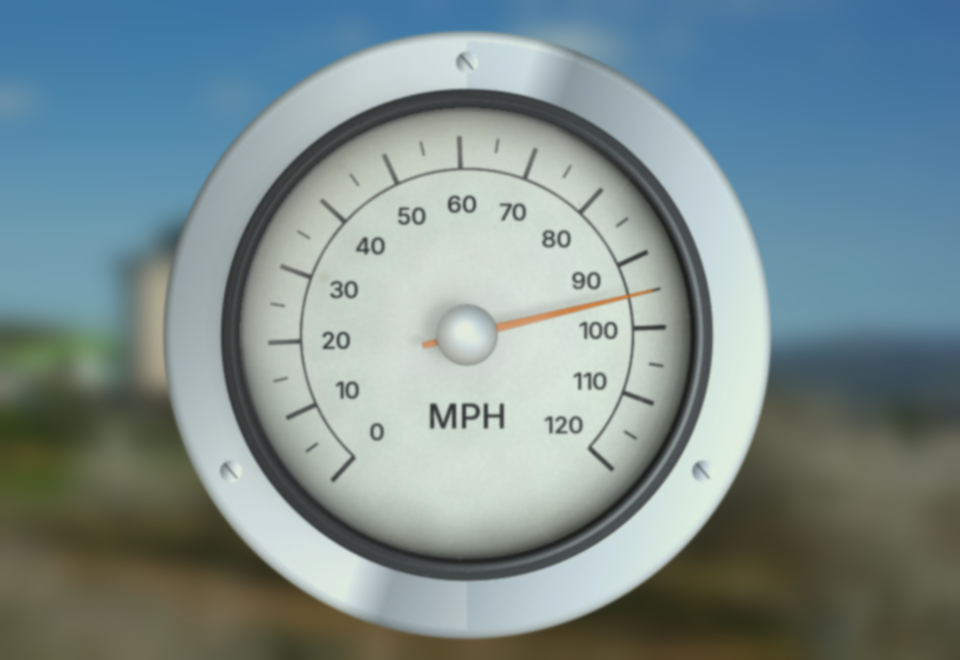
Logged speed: 95 mph
